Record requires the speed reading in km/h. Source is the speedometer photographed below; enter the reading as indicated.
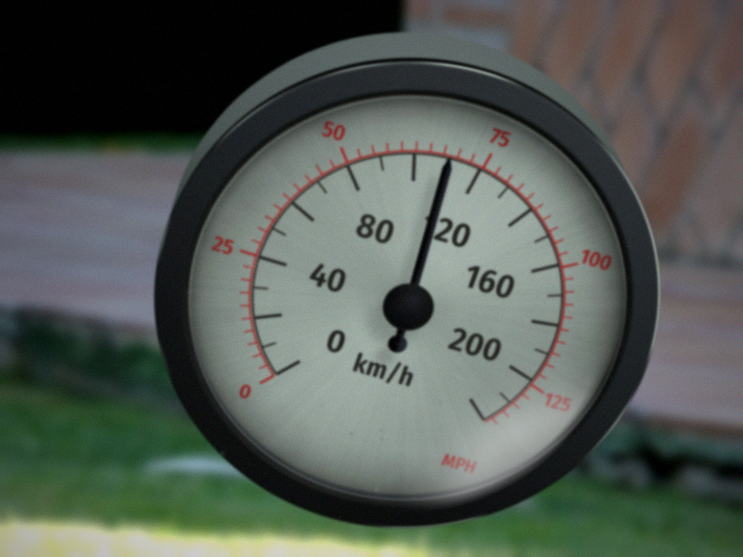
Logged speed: 110 km/h
